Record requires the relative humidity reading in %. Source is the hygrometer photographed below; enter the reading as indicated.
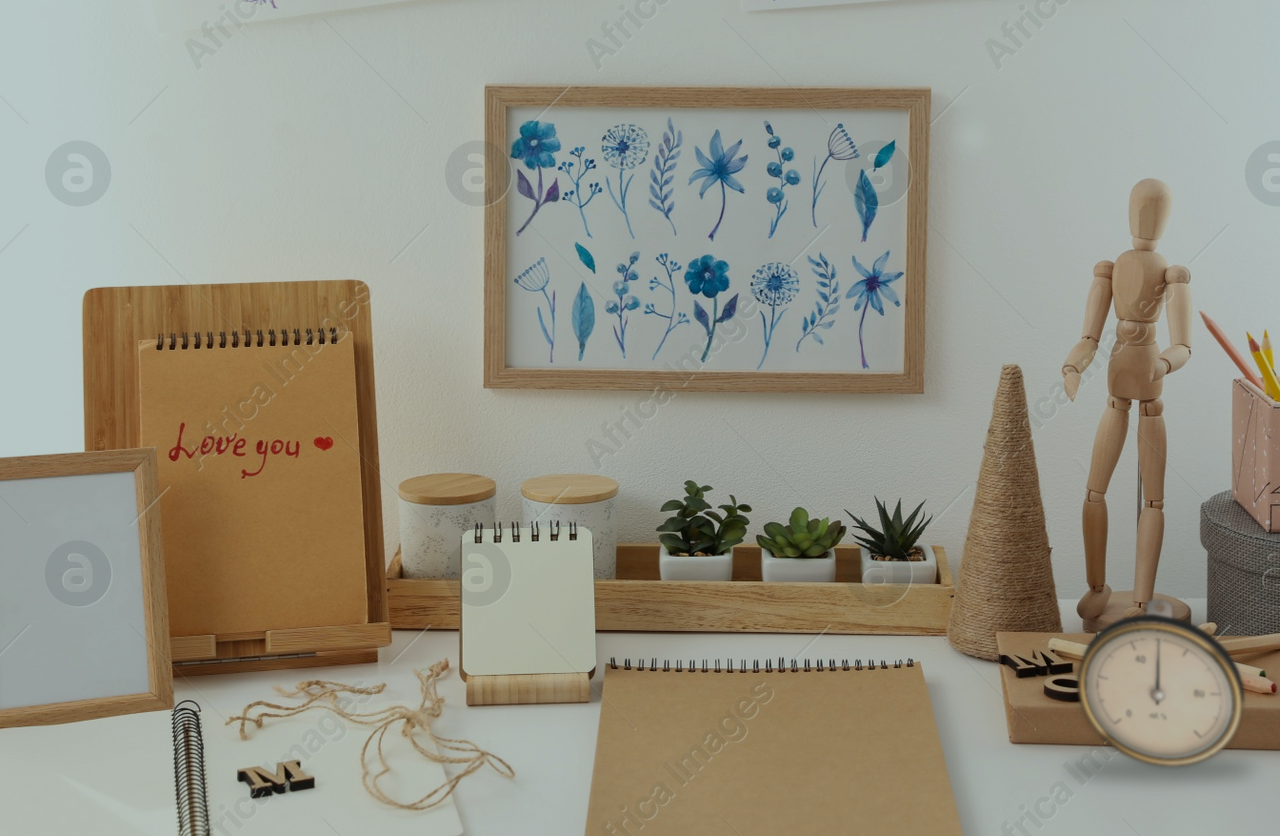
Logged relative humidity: 50 %
